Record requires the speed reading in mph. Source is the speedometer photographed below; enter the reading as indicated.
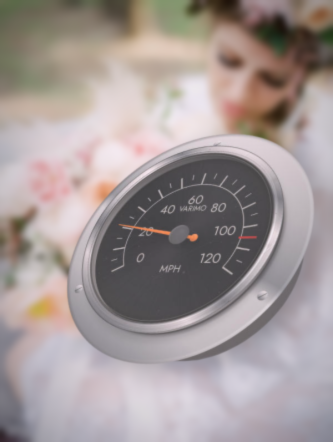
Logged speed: 20 mph
